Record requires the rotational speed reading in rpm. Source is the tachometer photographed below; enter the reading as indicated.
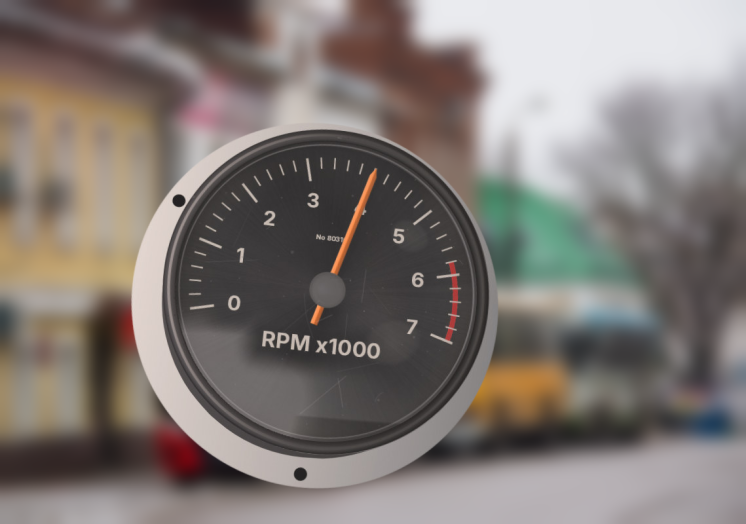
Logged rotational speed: 4000 rpm
